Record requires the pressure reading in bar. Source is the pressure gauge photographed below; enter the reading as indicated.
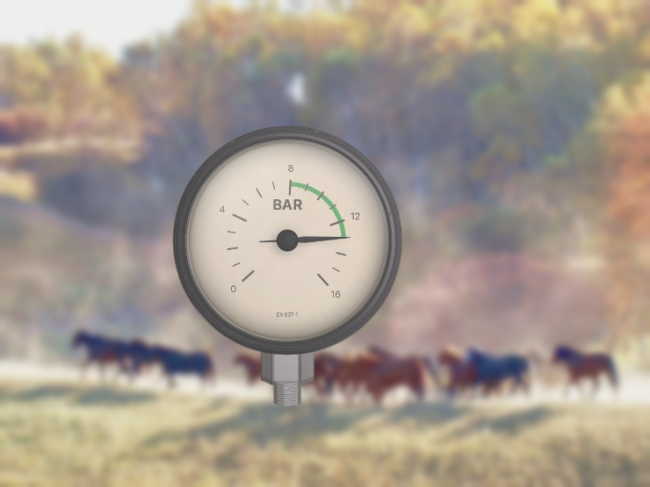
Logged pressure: 13 bar
